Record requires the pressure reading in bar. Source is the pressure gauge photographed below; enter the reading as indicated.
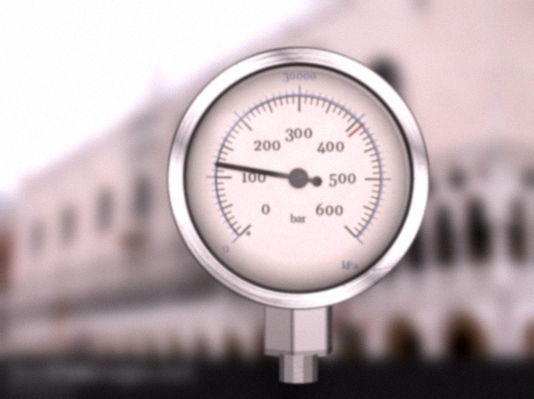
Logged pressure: 120 bar
